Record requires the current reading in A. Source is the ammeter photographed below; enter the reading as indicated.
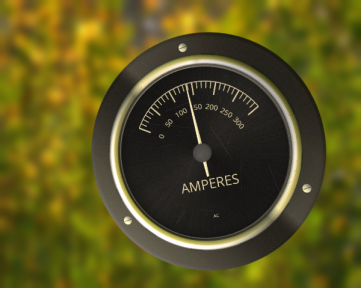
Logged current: 140 A
